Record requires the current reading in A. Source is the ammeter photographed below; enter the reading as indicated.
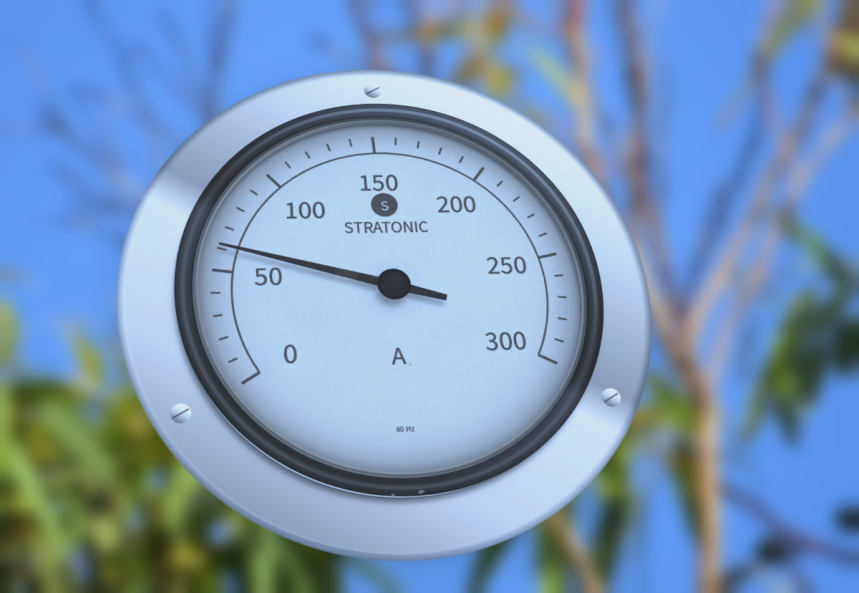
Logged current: 60 A
